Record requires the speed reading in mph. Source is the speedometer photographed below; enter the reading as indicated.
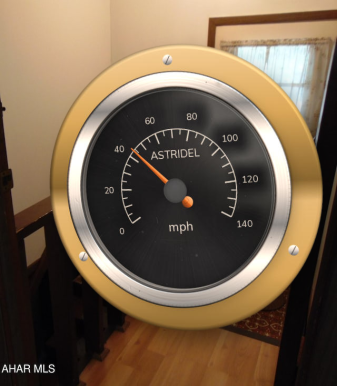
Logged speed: 45 mph
